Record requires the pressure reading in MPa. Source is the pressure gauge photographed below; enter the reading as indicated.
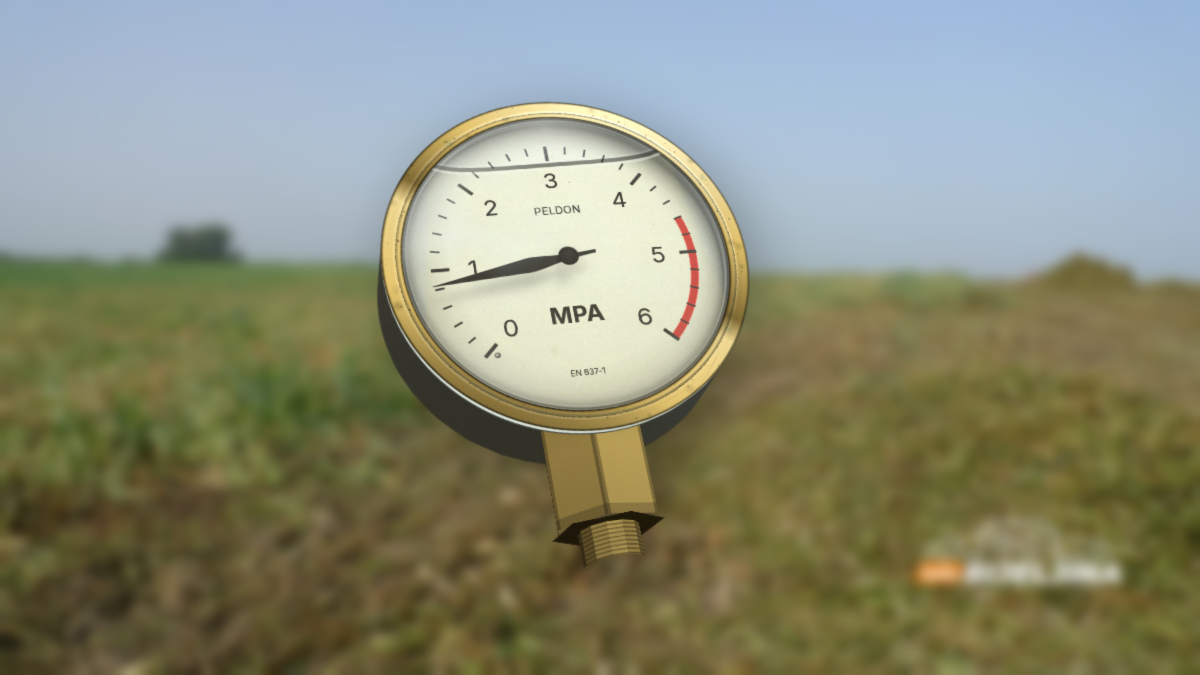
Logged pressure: 0.8 MPa
